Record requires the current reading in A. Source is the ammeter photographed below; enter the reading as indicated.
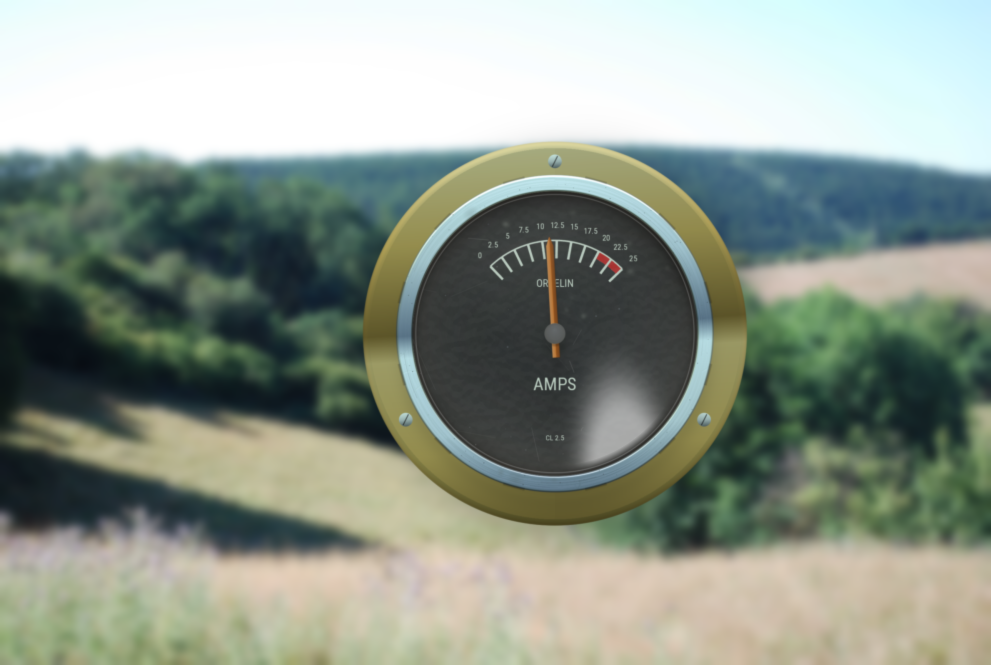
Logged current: 11.25 A
